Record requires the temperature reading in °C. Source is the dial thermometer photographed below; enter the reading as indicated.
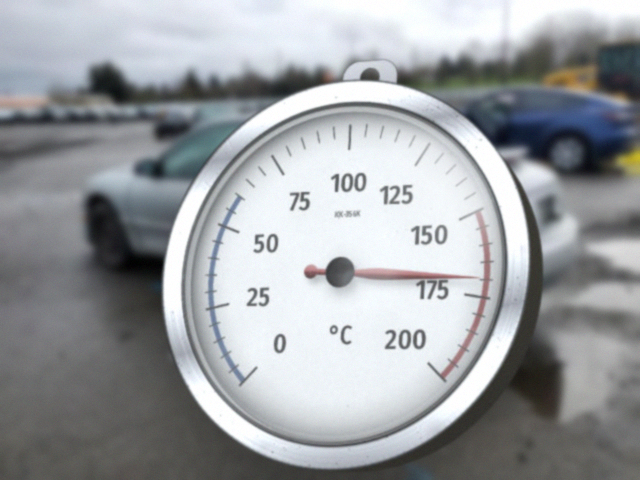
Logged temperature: 170 °C
